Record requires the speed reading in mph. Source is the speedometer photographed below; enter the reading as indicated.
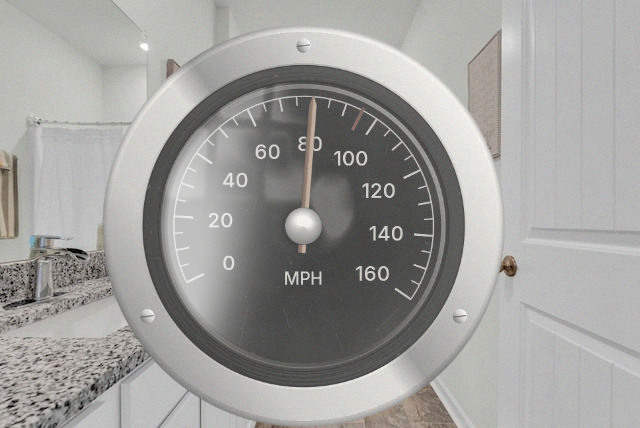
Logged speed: 80 mph
